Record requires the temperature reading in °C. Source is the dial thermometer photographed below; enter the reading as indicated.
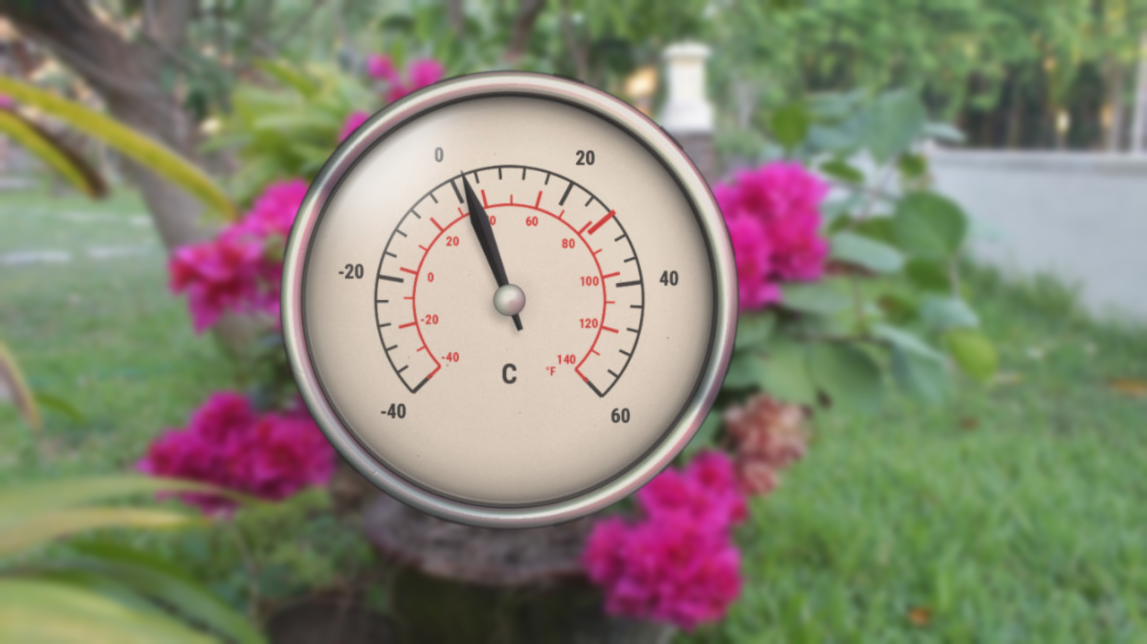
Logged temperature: 2 °C
